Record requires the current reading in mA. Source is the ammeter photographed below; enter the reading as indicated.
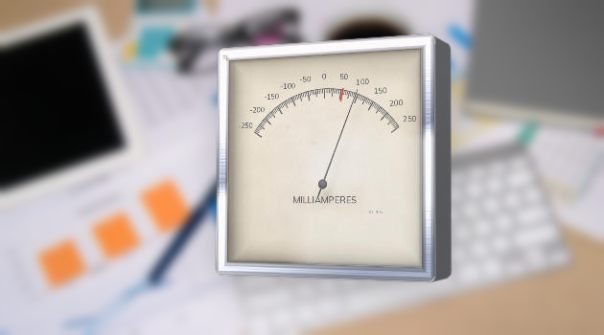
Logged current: 100 mA
